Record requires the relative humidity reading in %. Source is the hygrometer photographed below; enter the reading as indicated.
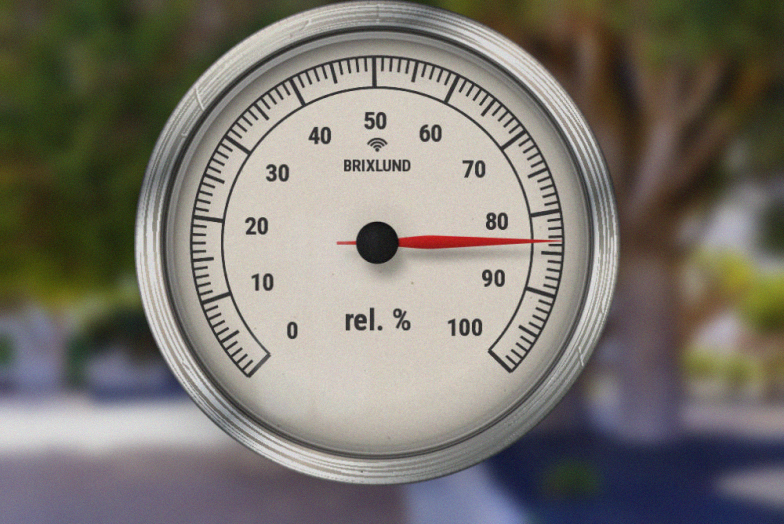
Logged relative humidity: 83.5 %
